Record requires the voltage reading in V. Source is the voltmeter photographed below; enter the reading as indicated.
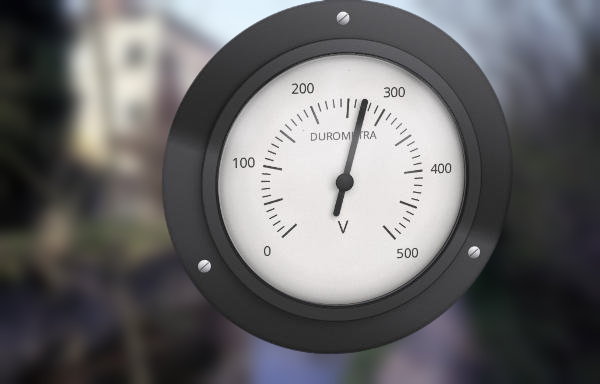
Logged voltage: 270 V
